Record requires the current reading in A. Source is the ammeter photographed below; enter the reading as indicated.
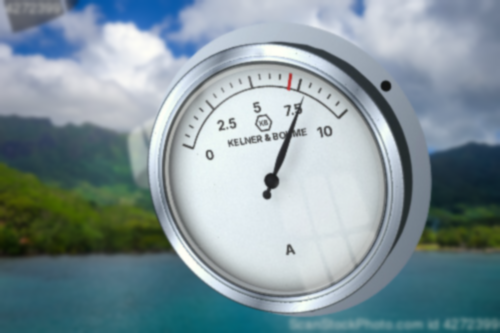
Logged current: 8 A
